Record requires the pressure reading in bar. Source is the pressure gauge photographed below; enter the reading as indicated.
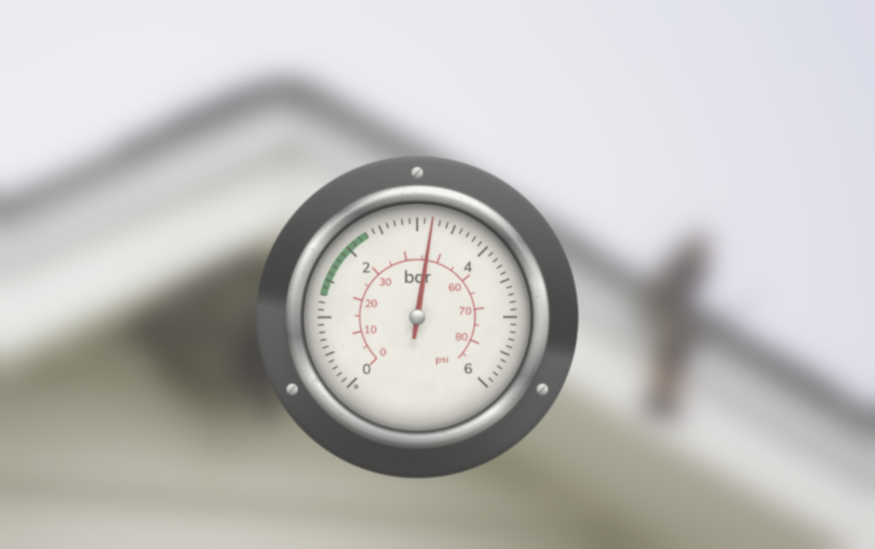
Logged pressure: 3.2 bar
